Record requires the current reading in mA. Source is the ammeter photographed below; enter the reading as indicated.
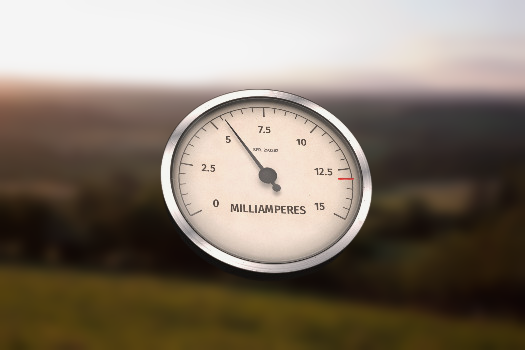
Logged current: 5.5 mA
